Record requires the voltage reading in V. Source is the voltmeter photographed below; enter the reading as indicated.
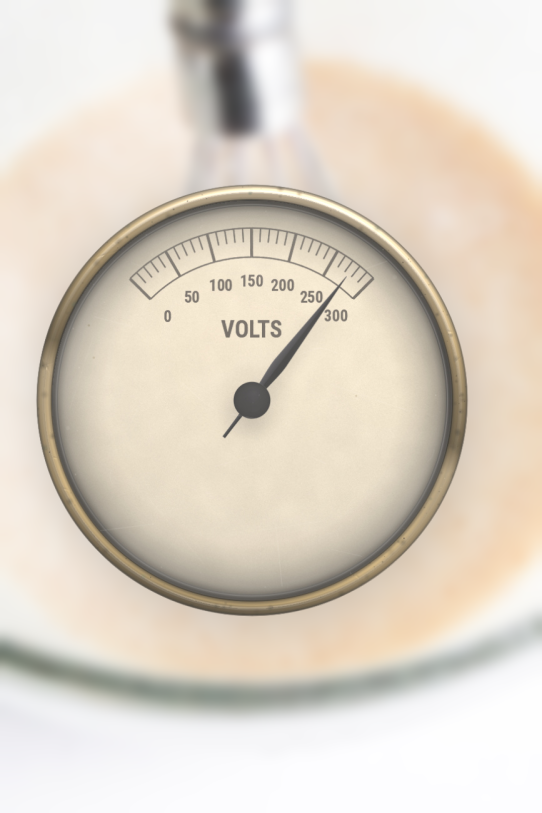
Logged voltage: 275 V
